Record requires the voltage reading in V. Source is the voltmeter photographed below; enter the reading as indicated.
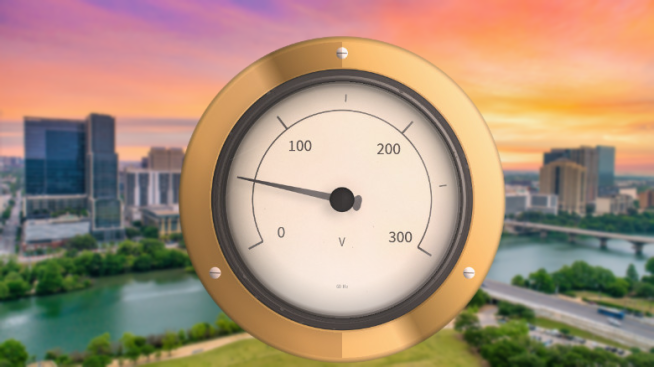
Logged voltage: 50 V
